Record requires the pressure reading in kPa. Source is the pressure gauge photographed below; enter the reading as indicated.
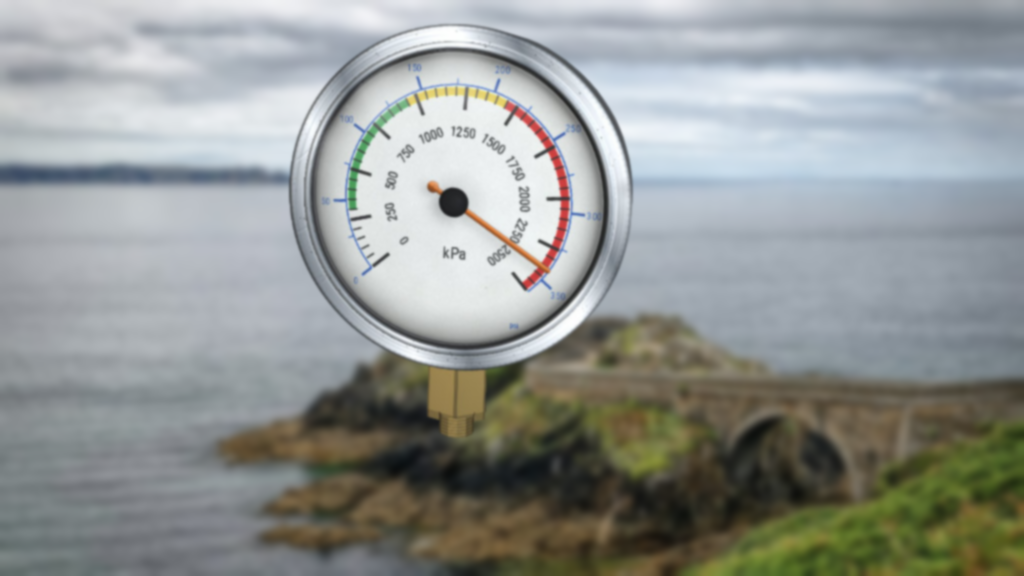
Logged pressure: 2350 kPa
